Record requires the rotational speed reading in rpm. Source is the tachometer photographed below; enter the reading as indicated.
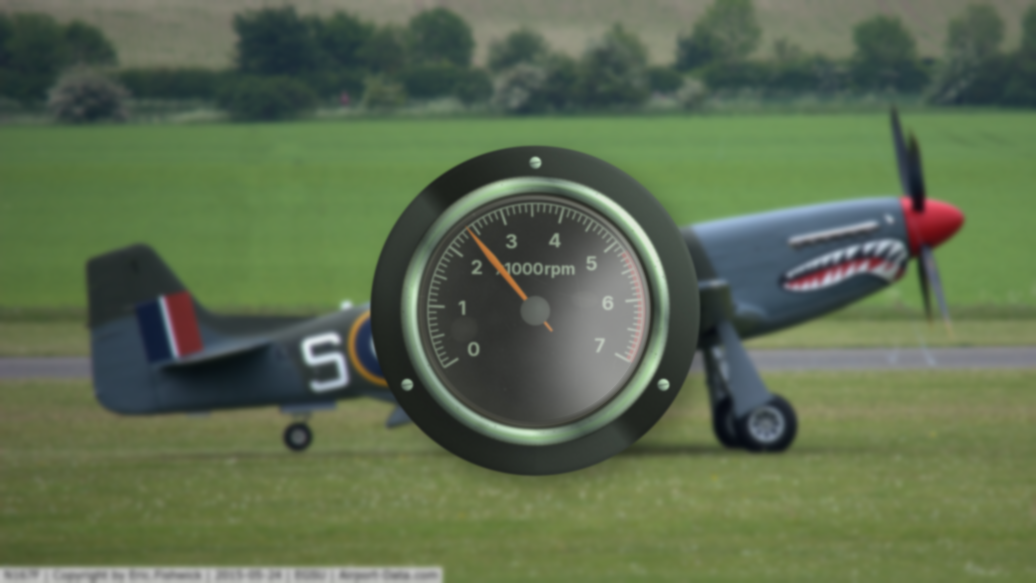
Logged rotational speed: 2400 rpm
